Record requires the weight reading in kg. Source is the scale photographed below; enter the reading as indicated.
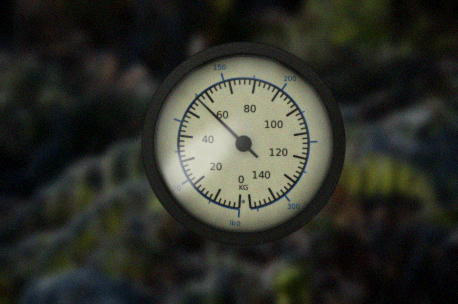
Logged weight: 56 kg
